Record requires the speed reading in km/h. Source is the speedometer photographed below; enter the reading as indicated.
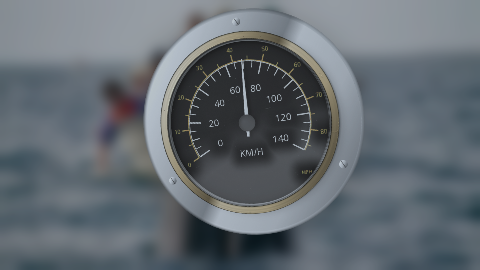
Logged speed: 70 km/h
